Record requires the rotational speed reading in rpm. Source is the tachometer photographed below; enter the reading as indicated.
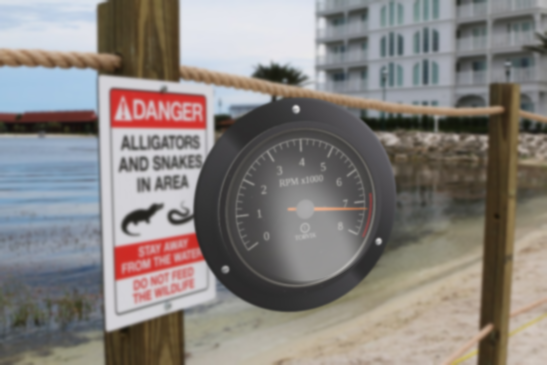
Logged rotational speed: 7200 rpm
